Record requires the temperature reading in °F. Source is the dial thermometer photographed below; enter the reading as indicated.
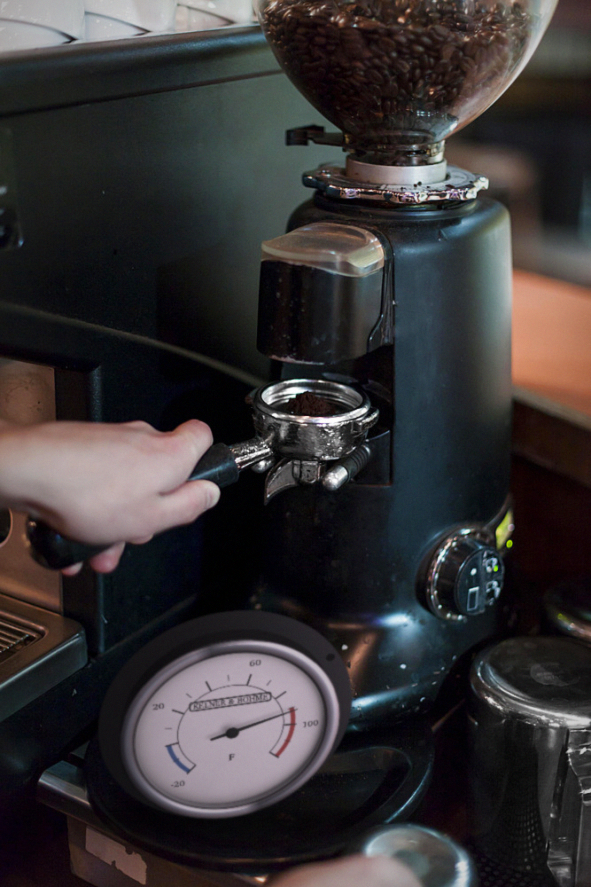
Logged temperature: 90 °F
